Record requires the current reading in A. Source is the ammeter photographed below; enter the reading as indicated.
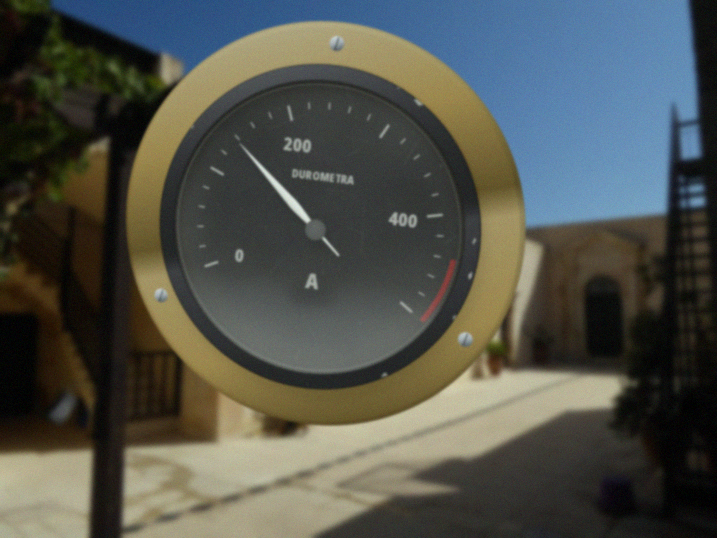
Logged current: 140 A
